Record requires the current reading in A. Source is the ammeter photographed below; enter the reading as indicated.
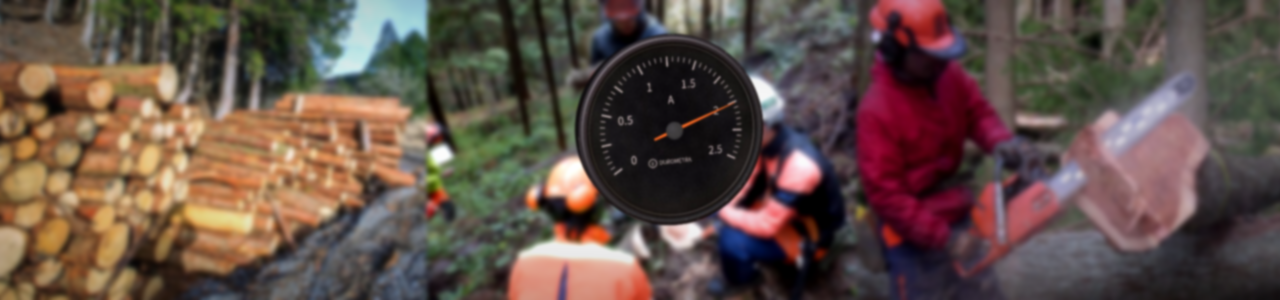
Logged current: 2 A
